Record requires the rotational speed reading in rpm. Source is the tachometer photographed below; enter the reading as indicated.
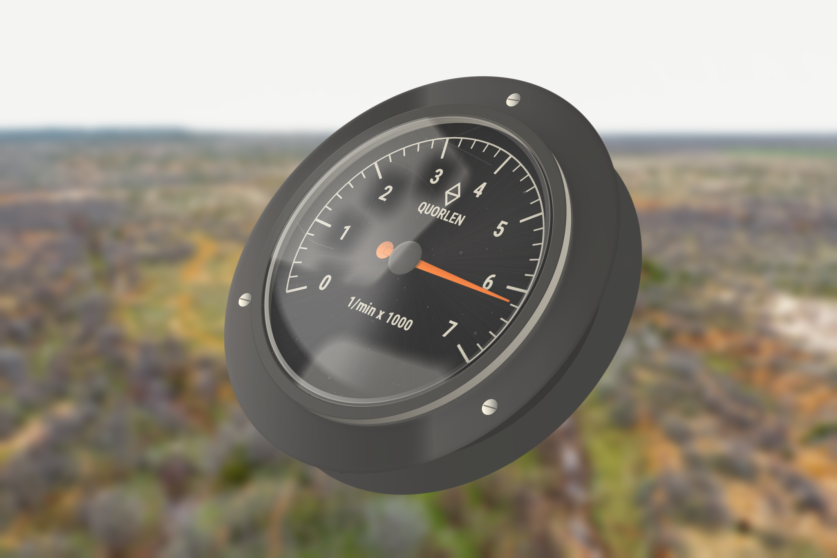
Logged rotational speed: 6200 rpm
